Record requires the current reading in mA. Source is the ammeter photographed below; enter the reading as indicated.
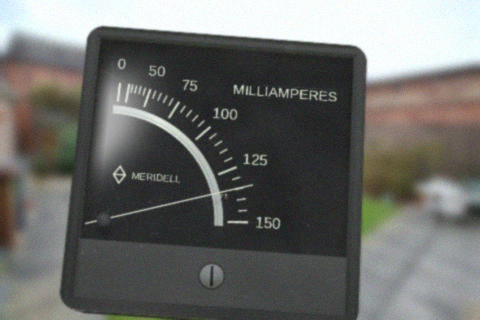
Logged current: 135 mA
